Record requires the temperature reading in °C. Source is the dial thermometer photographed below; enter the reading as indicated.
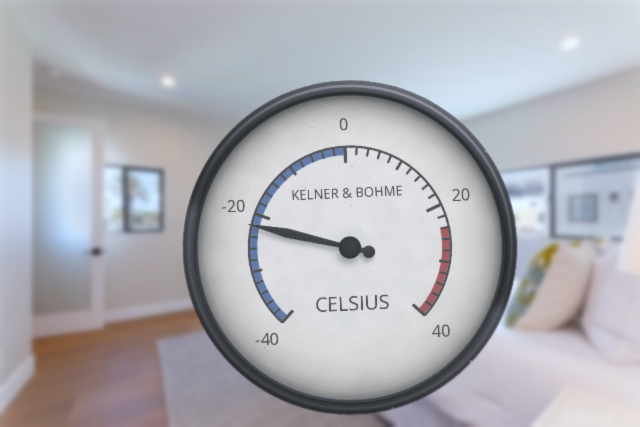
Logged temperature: -22 °C
